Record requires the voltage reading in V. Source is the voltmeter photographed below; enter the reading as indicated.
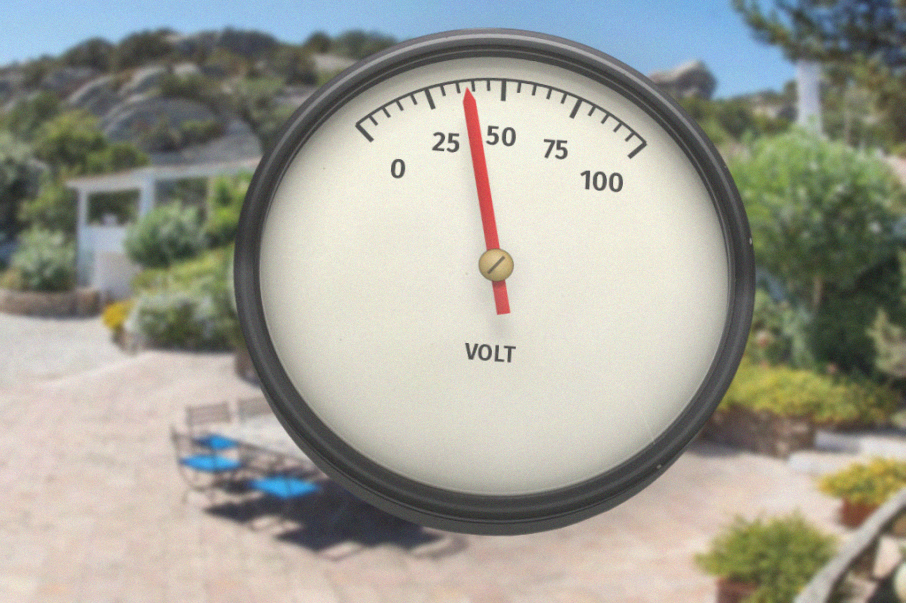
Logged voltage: 37.5 V
